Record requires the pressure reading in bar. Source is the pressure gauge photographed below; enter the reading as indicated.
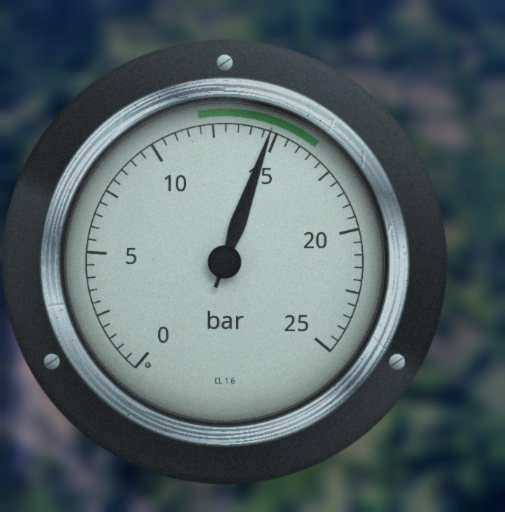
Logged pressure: 14.75 bar
